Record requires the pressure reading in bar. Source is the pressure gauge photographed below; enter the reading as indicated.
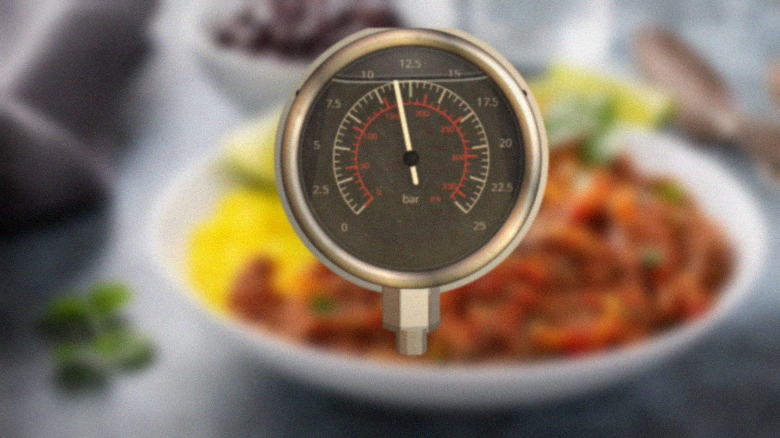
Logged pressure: 11.5 bar
